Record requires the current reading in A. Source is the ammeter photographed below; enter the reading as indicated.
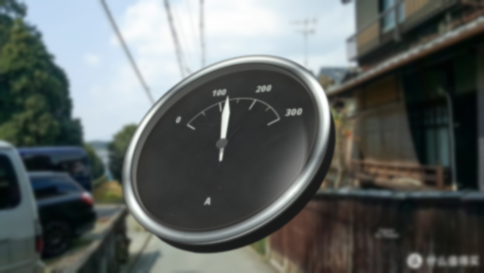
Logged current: 125 A
